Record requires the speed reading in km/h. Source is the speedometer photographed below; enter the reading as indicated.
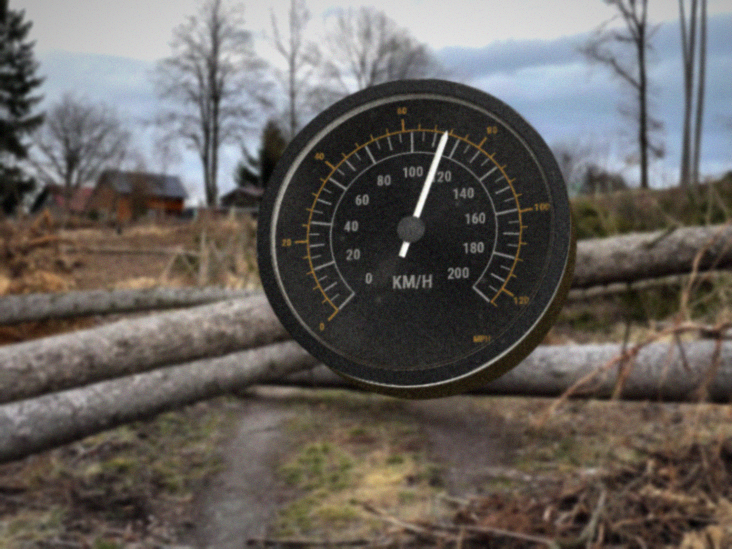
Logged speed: 115 km/h
